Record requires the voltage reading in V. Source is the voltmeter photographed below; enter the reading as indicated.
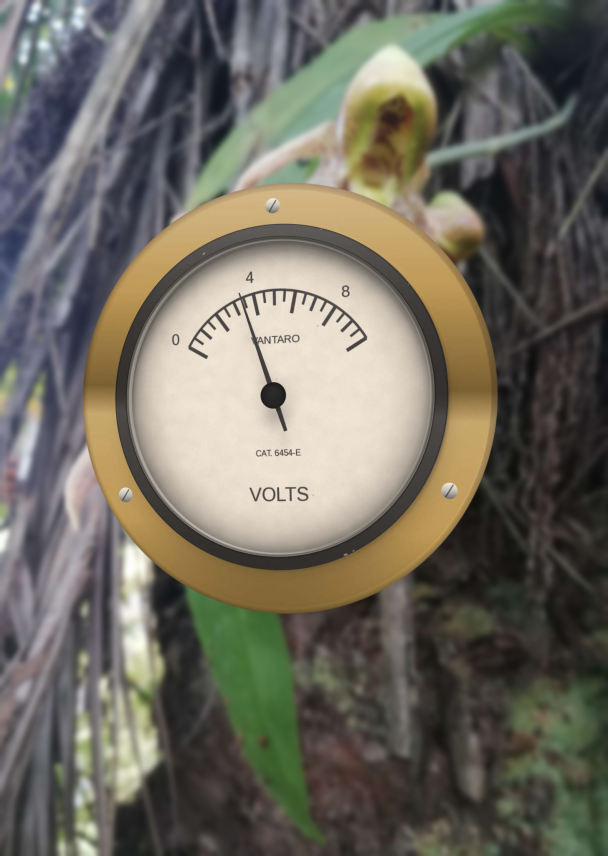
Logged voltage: 3.5 V
